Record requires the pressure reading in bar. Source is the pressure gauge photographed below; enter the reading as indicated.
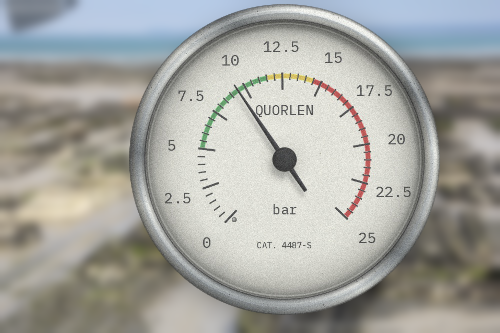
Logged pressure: 9.5 bar
